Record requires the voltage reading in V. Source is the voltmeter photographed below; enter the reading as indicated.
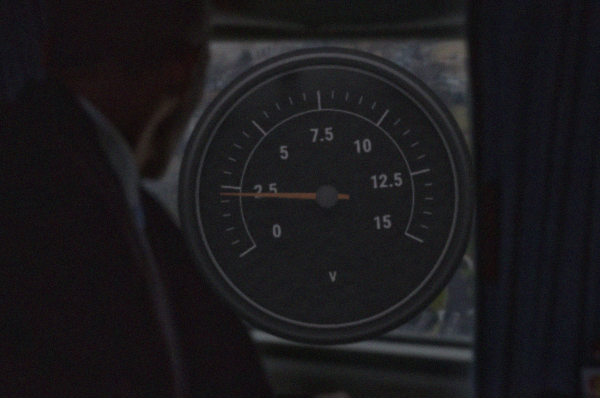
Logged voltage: 2.25 V
